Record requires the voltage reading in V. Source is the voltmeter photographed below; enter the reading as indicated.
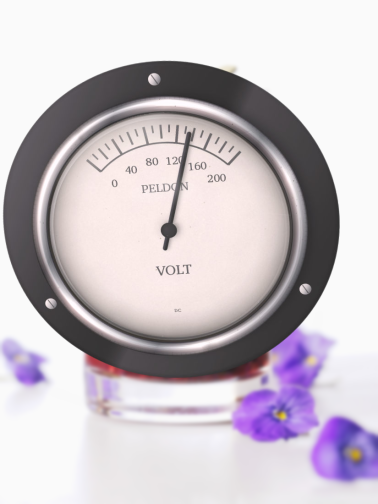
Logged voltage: 135 V
